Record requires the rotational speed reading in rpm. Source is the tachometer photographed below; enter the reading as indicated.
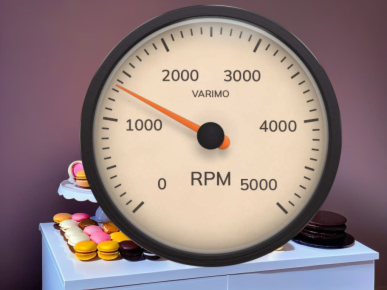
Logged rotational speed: 1350 rpm
